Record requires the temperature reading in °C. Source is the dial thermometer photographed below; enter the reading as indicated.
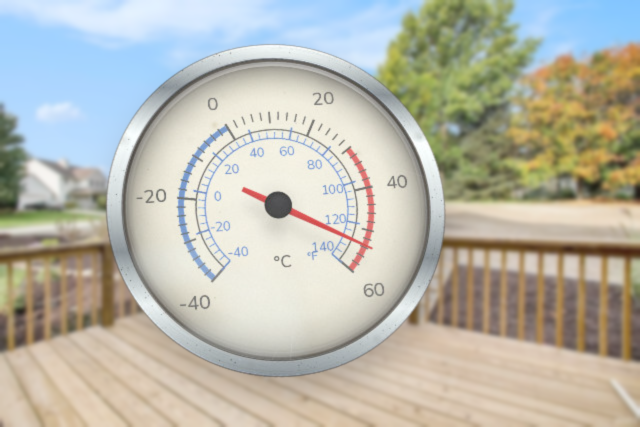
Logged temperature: 54 °C
